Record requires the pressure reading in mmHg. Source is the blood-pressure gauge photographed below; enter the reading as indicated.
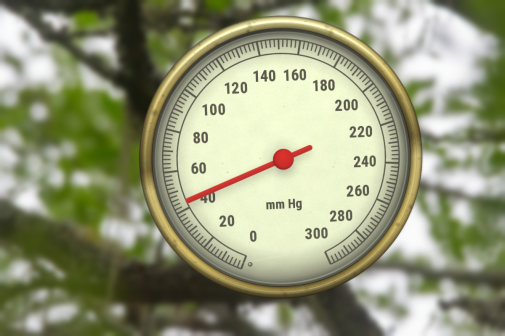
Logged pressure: 44 mmHg
